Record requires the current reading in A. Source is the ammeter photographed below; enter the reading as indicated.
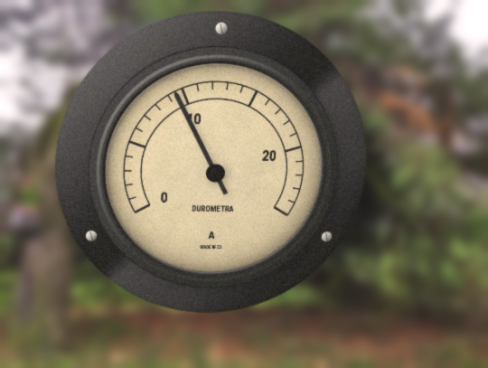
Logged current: 9.5 A
